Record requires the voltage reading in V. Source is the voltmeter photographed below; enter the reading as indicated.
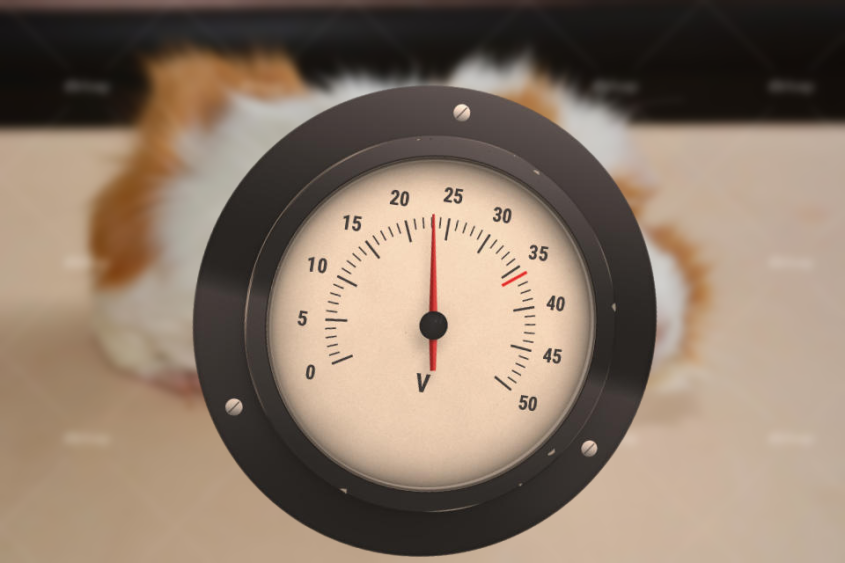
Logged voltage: 23 V
